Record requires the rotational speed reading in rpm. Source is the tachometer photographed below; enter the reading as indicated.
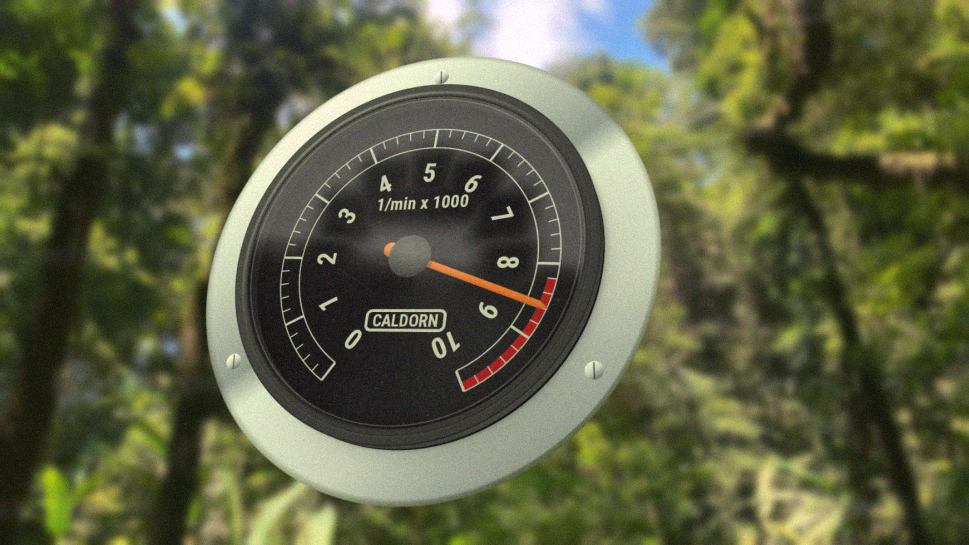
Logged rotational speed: 8600 rpm
